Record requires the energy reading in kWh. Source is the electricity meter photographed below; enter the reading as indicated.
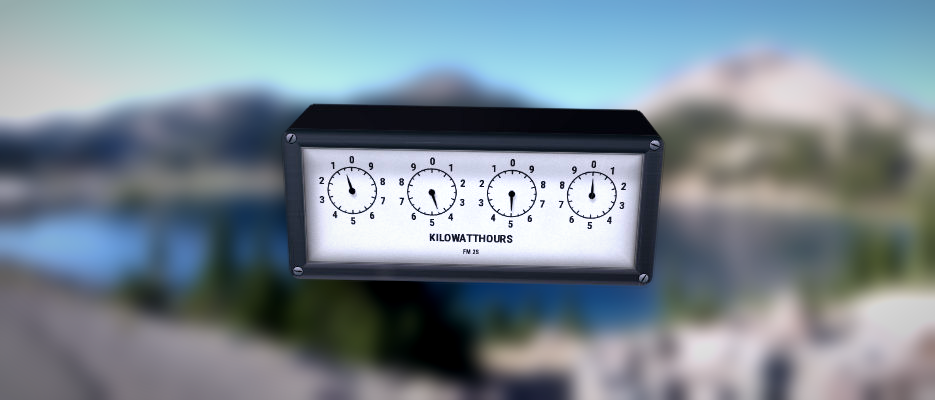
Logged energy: 450 kWh
